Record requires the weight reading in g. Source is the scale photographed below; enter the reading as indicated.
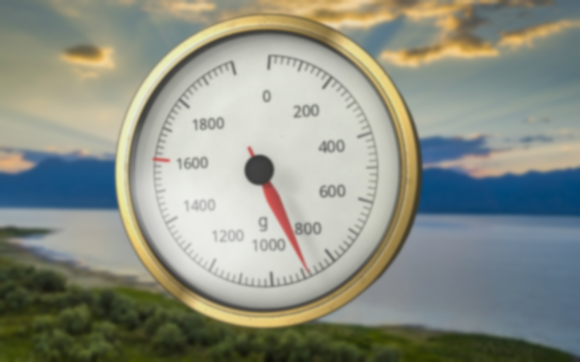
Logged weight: 880 g
